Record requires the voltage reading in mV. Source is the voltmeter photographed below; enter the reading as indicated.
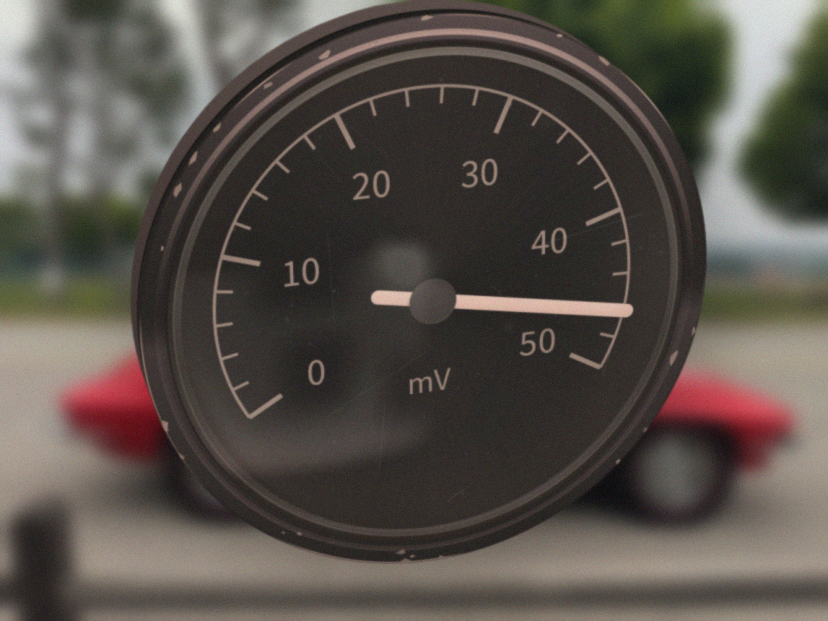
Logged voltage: 46 mV
